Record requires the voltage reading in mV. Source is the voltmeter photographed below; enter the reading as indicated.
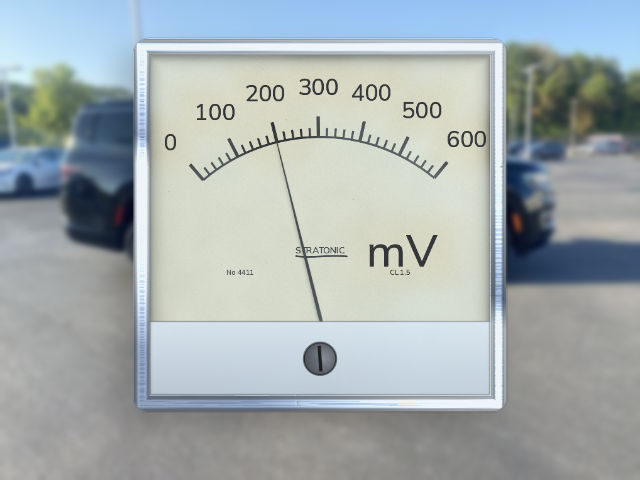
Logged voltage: 200 mV
